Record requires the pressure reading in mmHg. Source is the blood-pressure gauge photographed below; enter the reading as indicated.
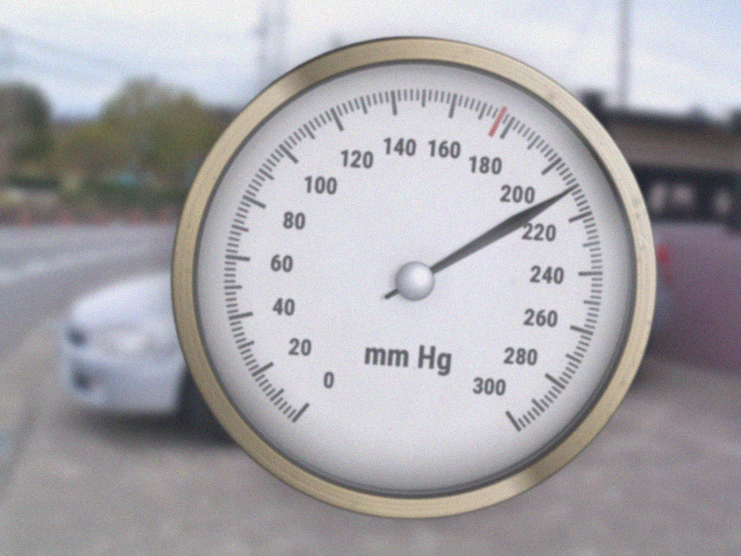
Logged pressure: 210 mmHg
